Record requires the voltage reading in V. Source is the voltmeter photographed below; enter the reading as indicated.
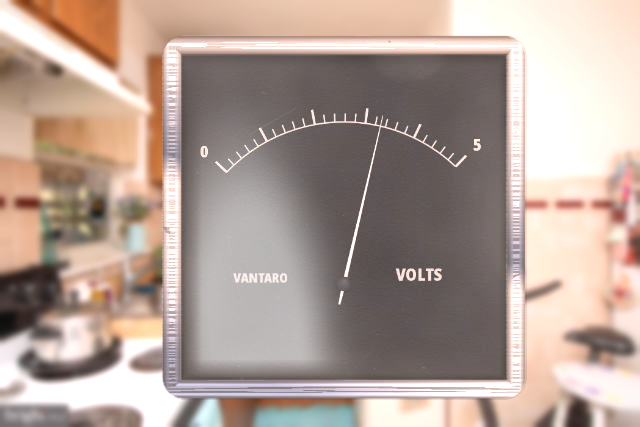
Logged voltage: 3.3 V
